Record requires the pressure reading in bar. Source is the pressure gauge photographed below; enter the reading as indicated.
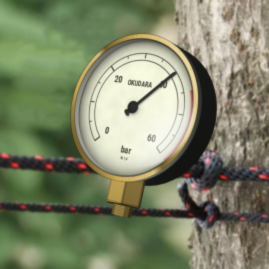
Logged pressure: 40 bar
